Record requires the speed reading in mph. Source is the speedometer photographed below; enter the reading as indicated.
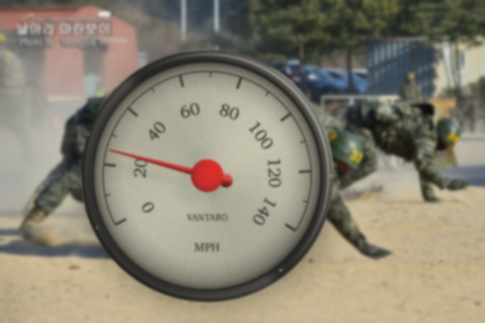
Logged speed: 25 mph
